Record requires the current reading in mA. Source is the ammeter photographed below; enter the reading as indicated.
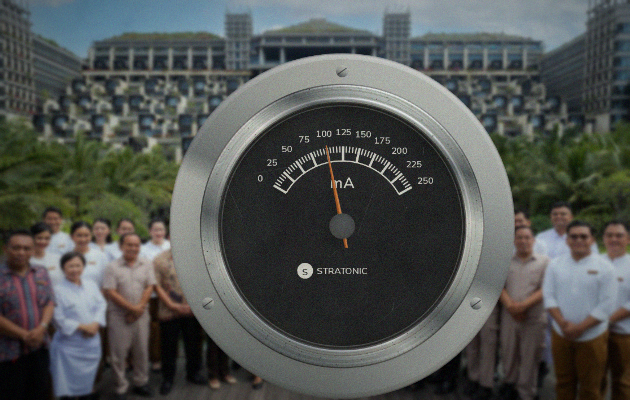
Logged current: 100 mA
